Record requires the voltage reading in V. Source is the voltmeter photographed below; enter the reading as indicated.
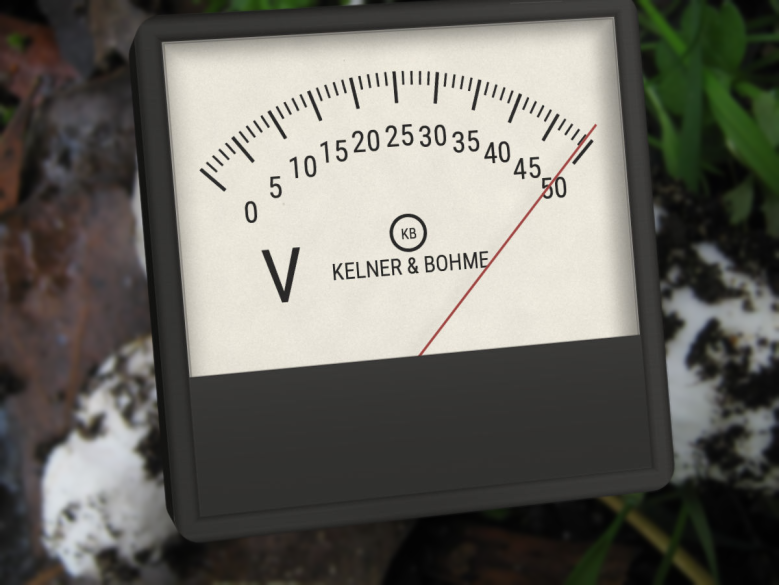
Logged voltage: 49 V
